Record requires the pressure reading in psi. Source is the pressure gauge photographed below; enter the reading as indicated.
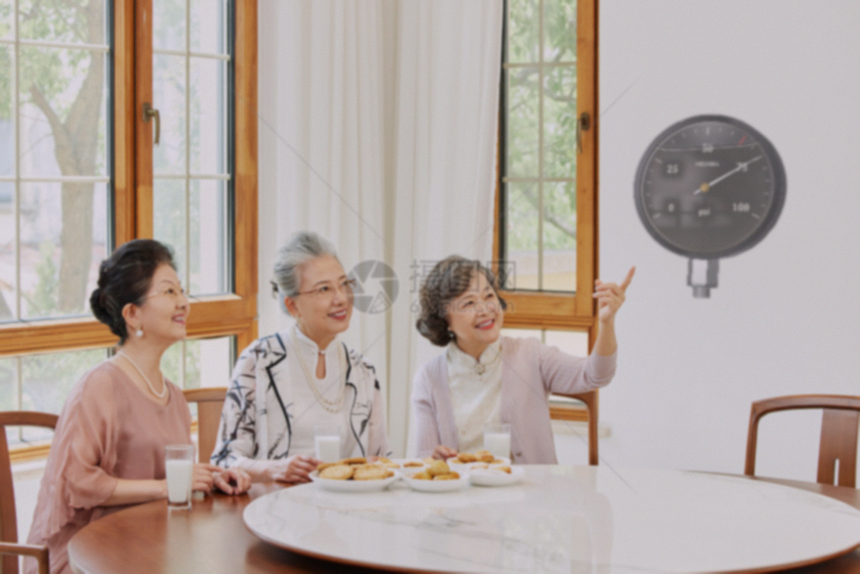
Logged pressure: 75 psi
